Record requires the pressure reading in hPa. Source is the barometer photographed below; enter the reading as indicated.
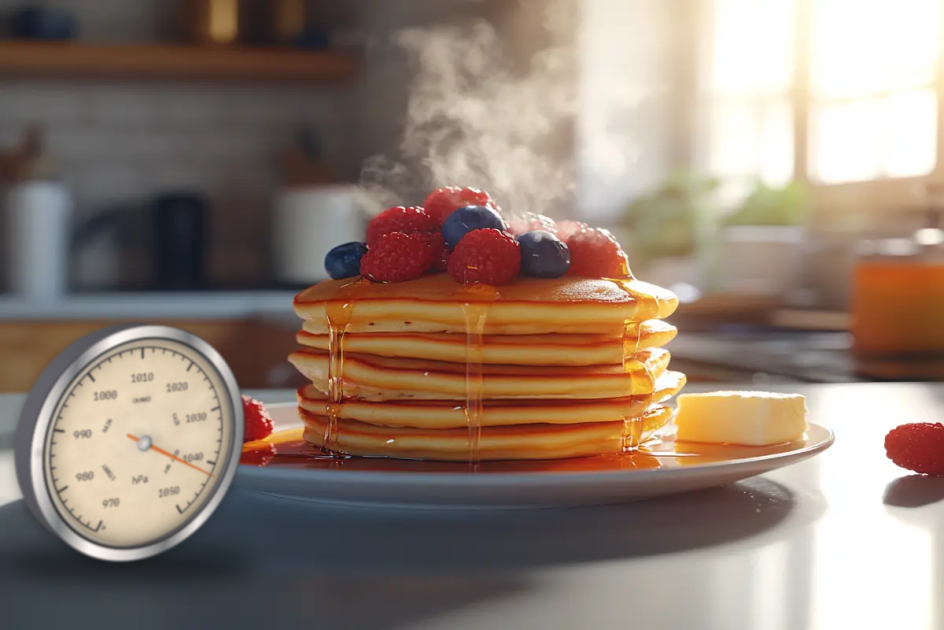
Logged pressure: 1042 hPa
